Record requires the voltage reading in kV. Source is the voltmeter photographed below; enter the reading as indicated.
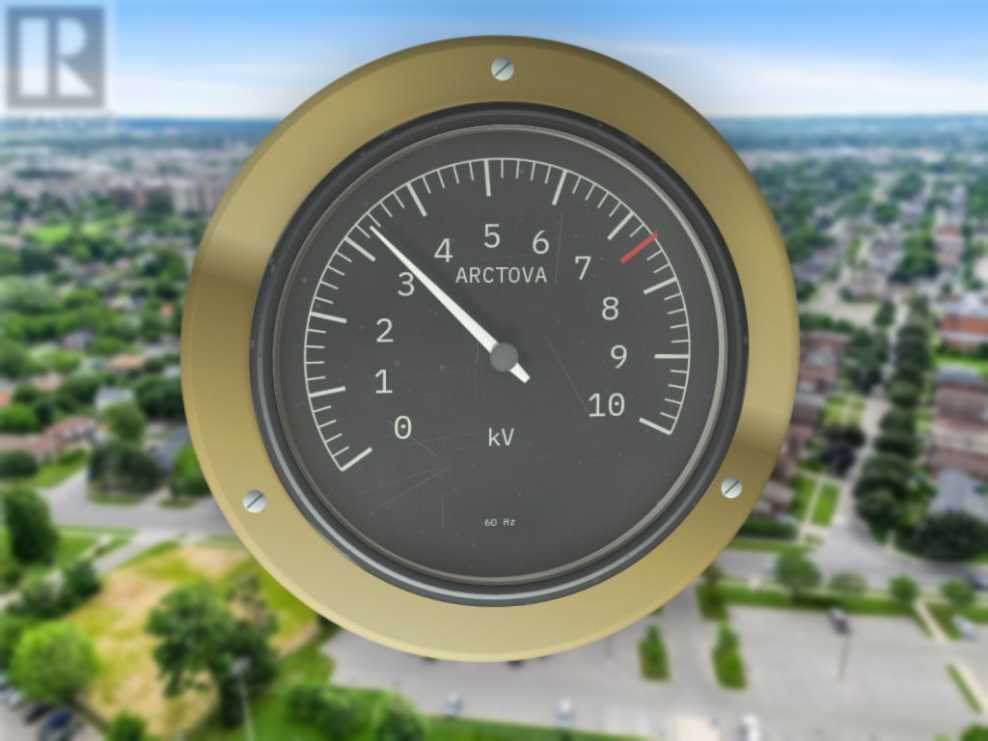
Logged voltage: 3.3 kV
